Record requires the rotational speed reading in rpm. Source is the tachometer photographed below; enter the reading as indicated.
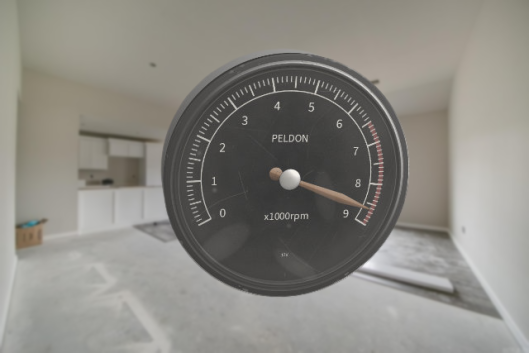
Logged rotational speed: 8600 rpm
